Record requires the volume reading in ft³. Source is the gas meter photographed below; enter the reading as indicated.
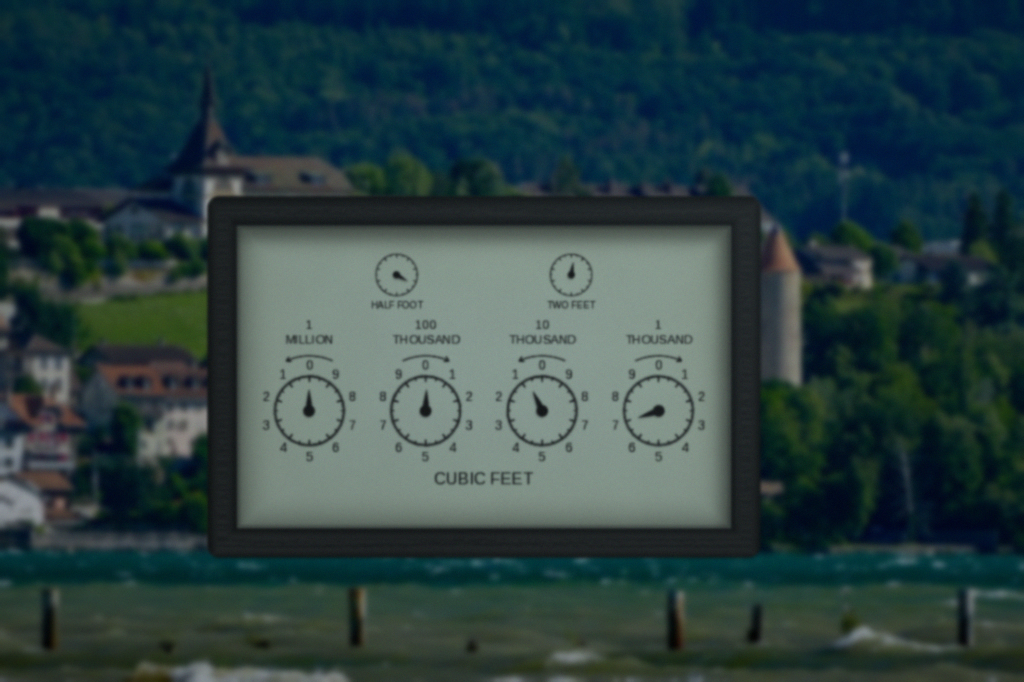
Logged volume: 700 ft³
